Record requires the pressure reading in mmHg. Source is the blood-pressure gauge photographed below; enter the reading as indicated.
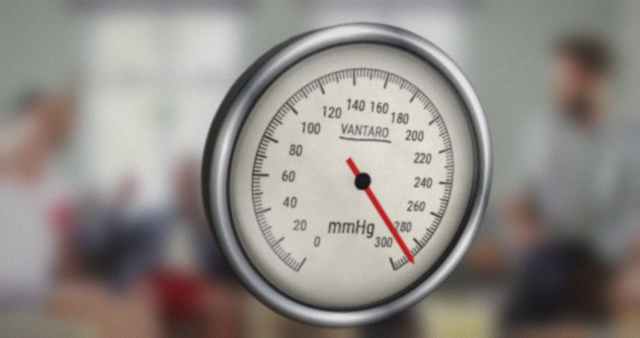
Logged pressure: 290 mmHg
